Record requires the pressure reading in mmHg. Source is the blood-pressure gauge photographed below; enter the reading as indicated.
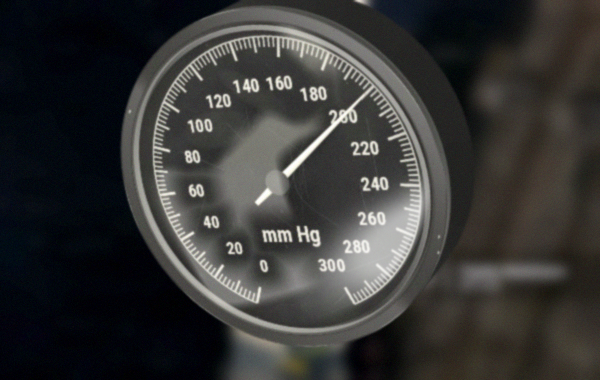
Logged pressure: 200 mmHg
